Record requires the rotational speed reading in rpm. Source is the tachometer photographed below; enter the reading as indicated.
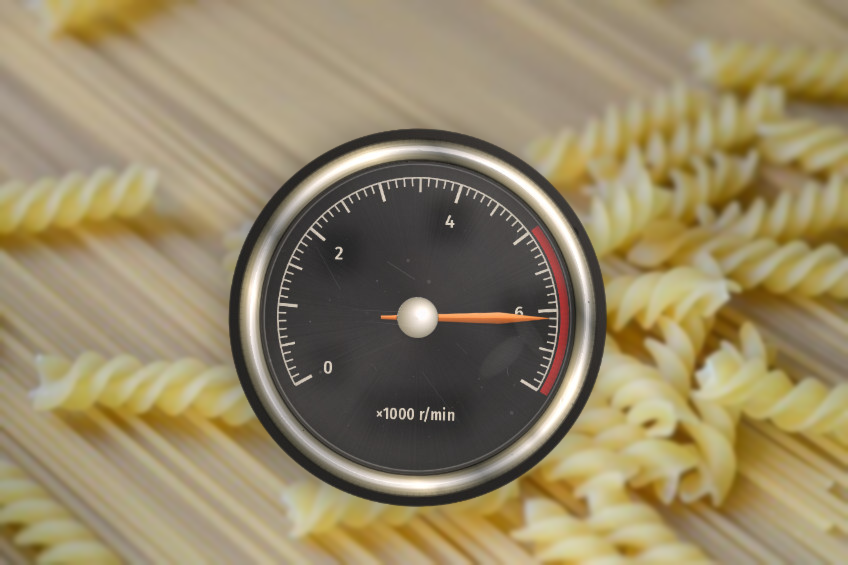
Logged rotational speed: 6100 rpm
